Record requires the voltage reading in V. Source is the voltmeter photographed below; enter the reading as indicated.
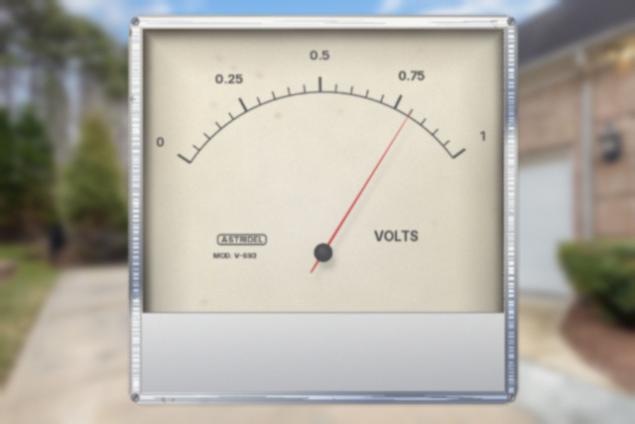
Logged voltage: 0.8 V
